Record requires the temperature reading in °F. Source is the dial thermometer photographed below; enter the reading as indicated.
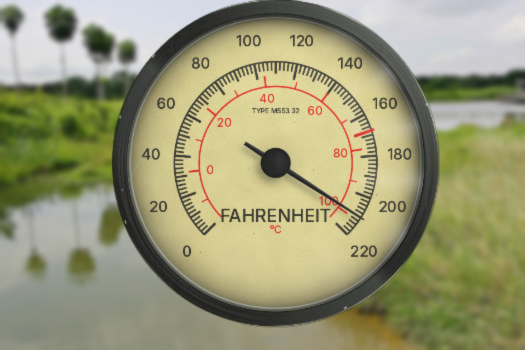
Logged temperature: 210 °F
